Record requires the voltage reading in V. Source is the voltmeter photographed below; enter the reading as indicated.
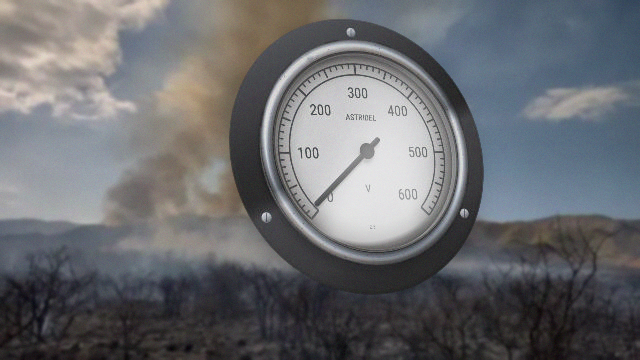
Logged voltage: 10 V
